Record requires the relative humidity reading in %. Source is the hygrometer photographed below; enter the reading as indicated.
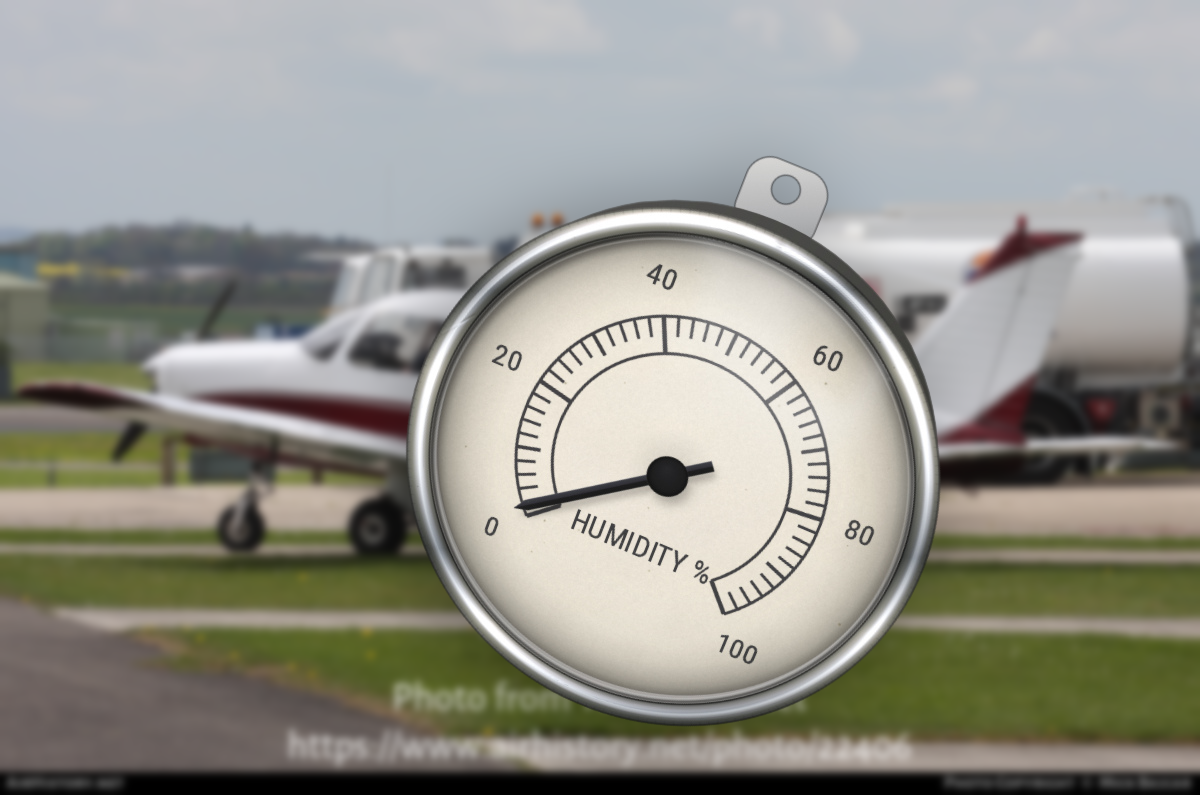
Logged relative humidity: 2 %
